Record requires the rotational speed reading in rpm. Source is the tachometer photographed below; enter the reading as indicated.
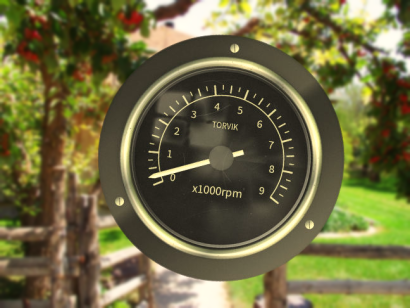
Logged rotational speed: 250 rpm
